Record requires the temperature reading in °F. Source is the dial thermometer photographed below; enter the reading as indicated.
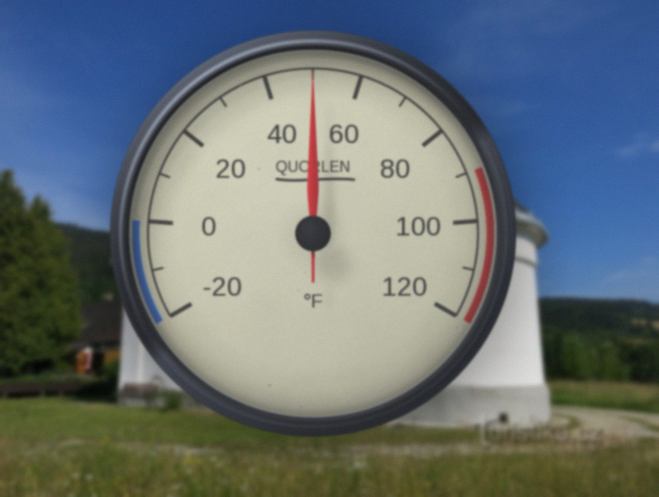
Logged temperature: 50 °F
